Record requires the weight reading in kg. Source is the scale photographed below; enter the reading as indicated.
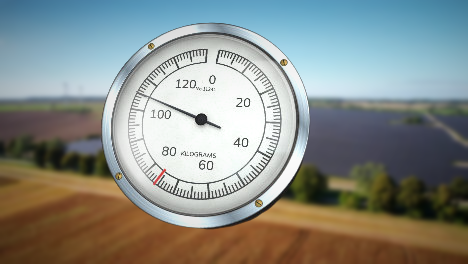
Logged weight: 105 kg
